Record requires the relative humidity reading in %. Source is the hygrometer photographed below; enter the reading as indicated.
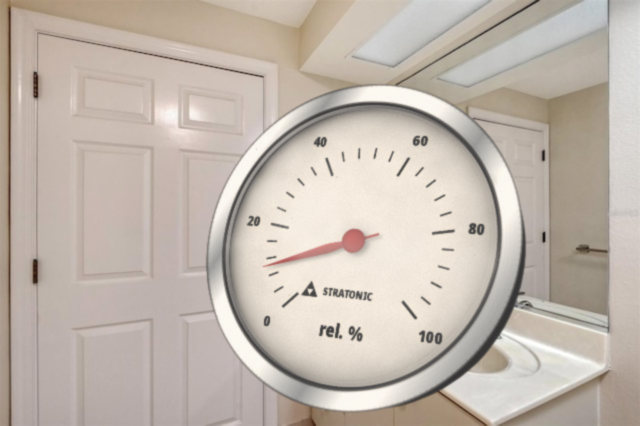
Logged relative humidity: 10 %
